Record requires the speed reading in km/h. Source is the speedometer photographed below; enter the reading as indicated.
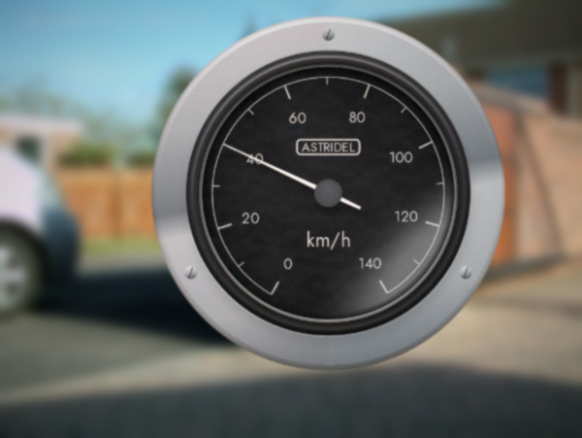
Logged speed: 40 km/h
